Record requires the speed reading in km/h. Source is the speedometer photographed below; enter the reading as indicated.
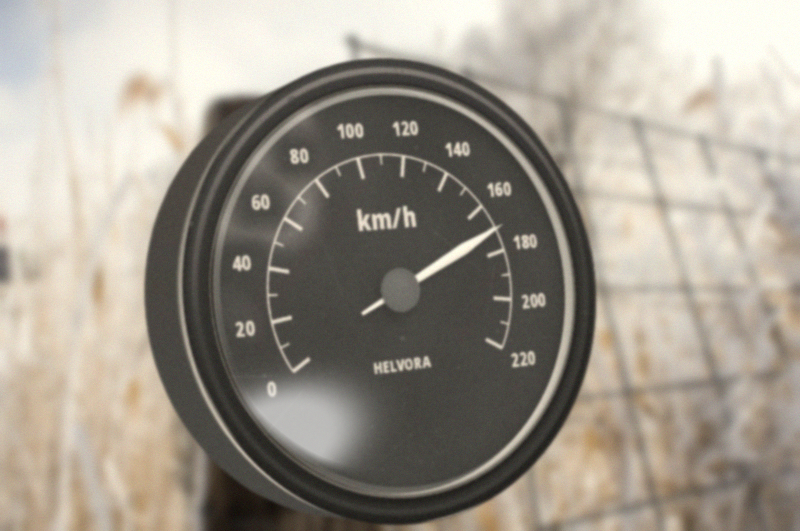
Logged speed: 170 km/h
